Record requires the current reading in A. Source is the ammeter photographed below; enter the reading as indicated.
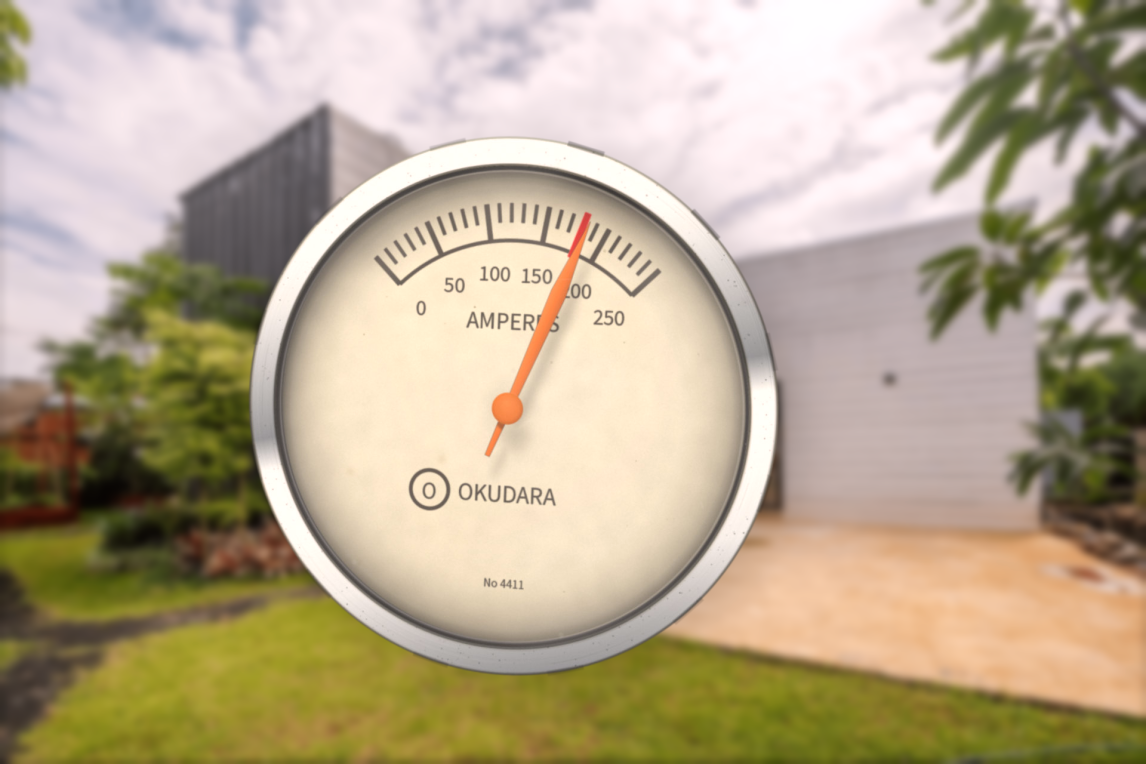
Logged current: 185 A
